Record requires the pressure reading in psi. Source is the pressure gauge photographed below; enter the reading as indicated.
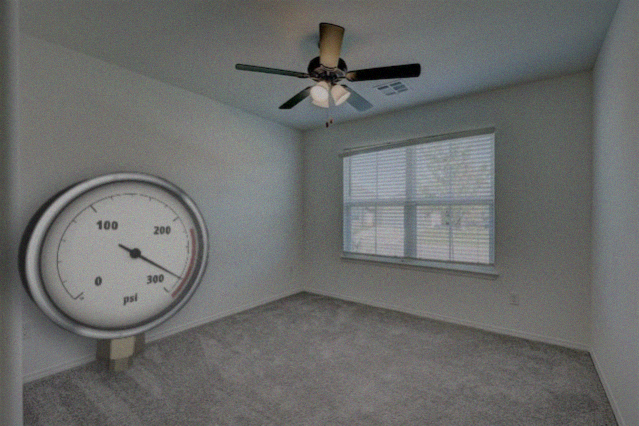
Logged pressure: 280 psi
